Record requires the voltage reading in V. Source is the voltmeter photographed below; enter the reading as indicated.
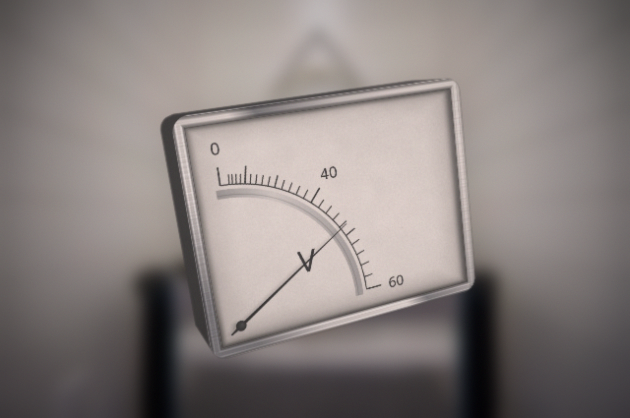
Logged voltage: 48 V
